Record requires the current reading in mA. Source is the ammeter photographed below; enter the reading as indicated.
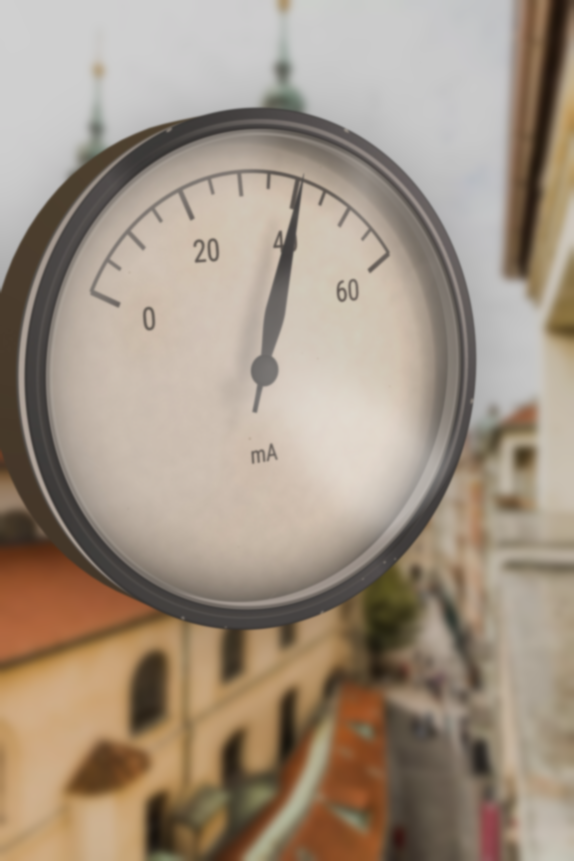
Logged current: 40 mA
